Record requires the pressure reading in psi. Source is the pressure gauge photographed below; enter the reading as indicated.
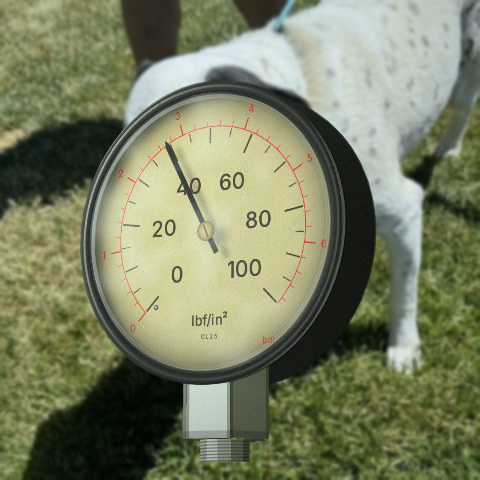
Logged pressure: 40 psi
